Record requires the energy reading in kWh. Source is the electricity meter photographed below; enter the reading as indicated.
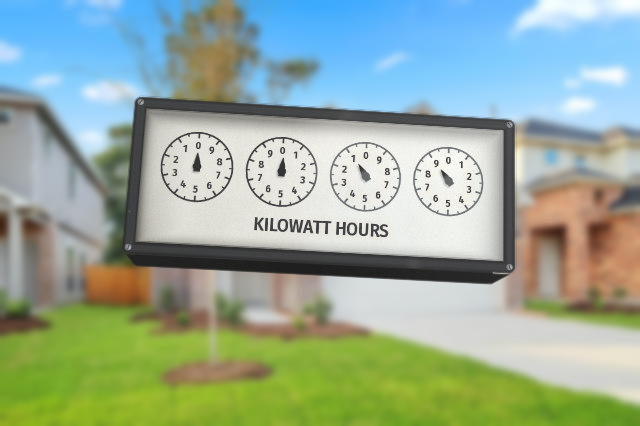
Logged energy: 9 kWh
